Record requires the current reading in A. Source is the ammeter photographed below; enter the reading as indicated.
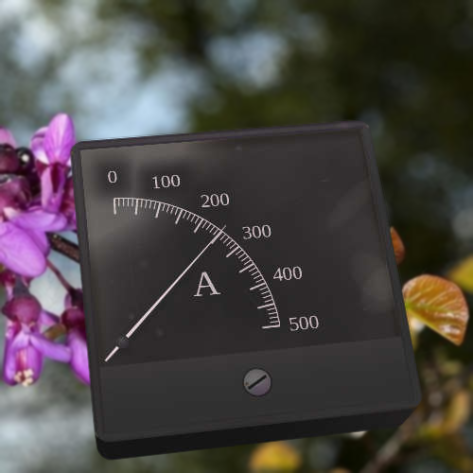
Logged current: 250 A
